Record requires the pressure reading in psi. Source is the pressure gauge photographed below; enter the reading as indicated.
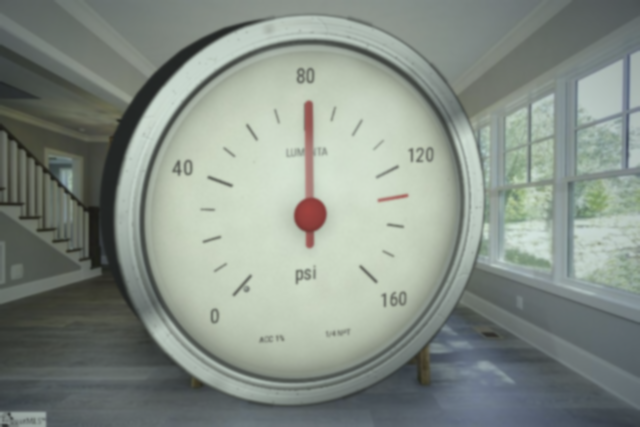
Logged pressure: 80 psi
